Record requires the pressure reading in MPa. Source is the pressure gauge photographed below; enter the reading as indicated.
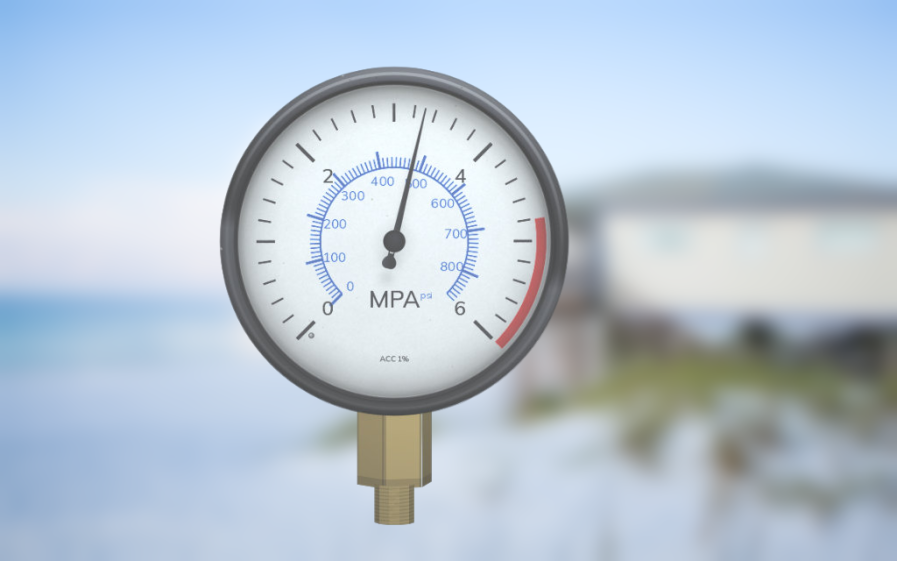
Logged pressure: 3.3 MPa
